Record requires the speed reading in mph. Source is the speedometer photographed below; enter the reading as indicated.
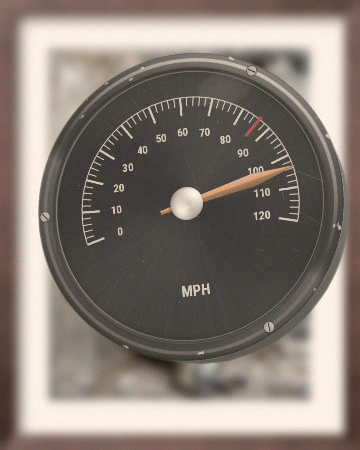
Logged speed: 104 mph
